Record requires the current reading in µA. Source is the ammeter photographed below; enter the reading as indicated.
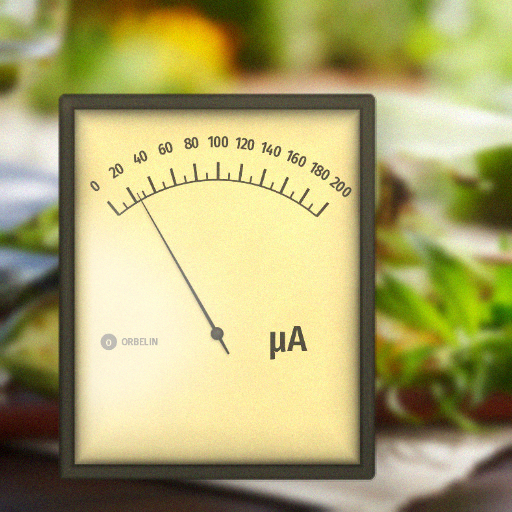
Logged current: 25 µA
